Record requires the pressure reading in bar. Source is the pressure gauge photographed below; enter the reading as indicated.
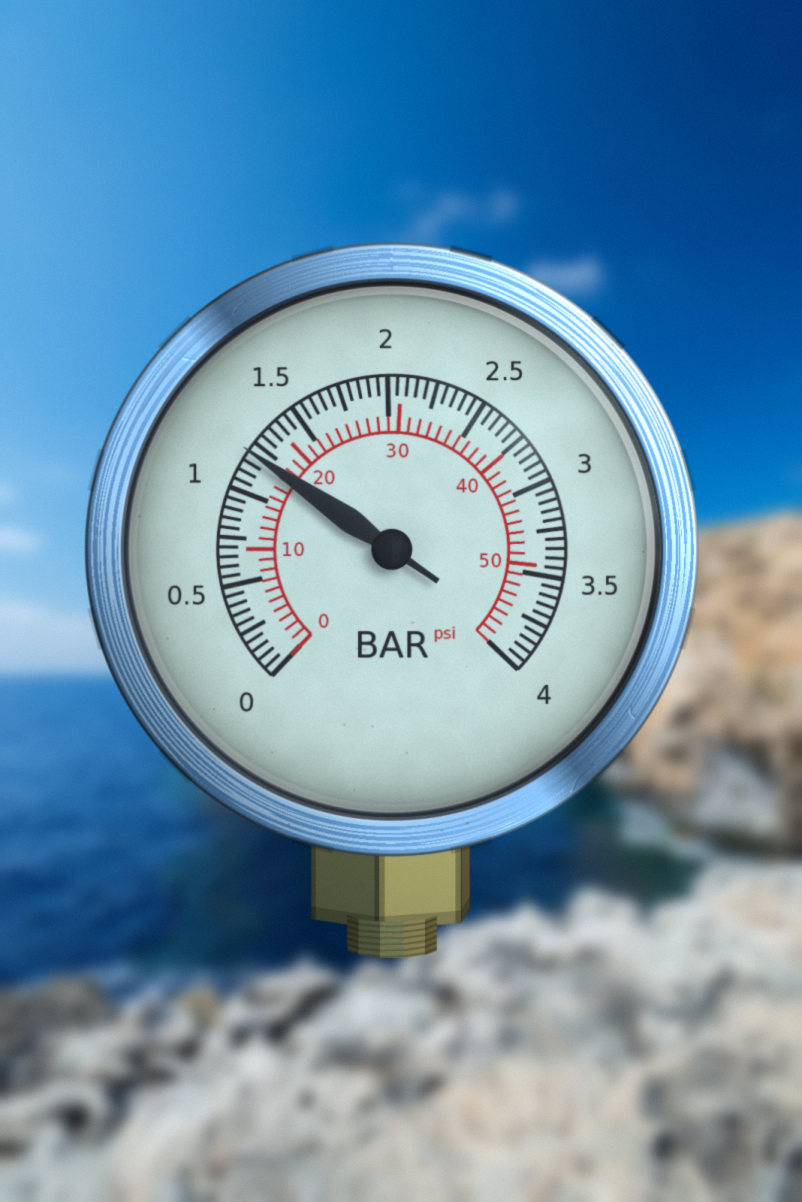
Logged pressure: 1.2 bar
